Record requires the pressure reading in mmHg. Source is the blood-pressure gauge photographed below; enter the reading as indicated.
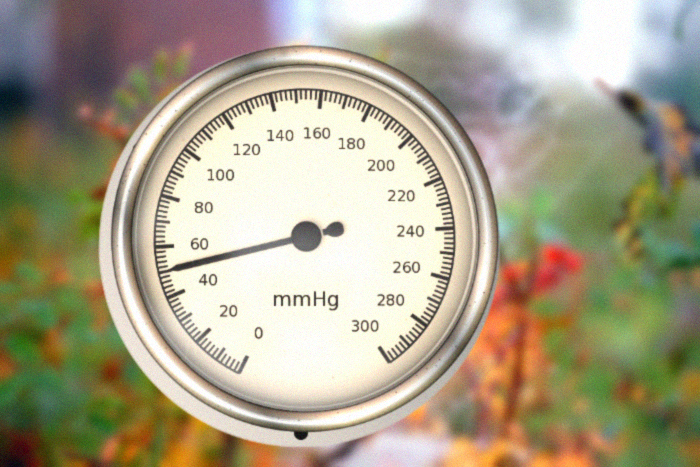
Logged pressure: 50 mmHg
